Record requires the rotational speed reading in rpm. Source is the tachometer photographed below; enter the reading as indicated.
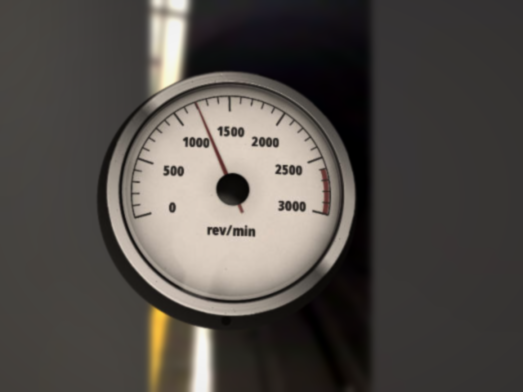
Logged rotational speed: 1200 rpm
